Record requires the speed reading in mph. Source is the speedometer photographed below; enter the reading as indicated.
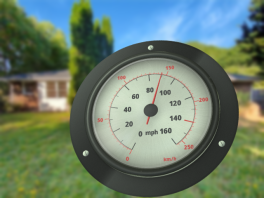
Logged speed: 90 mph
